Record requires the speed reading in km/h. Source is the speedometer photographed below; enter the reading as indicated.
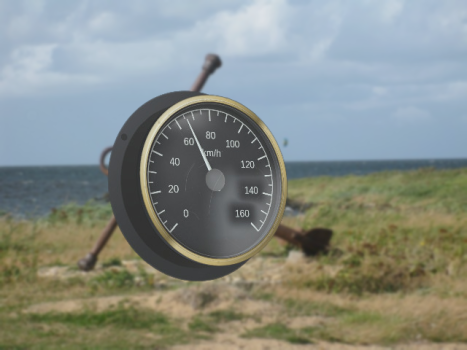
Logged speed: 65 km/h
